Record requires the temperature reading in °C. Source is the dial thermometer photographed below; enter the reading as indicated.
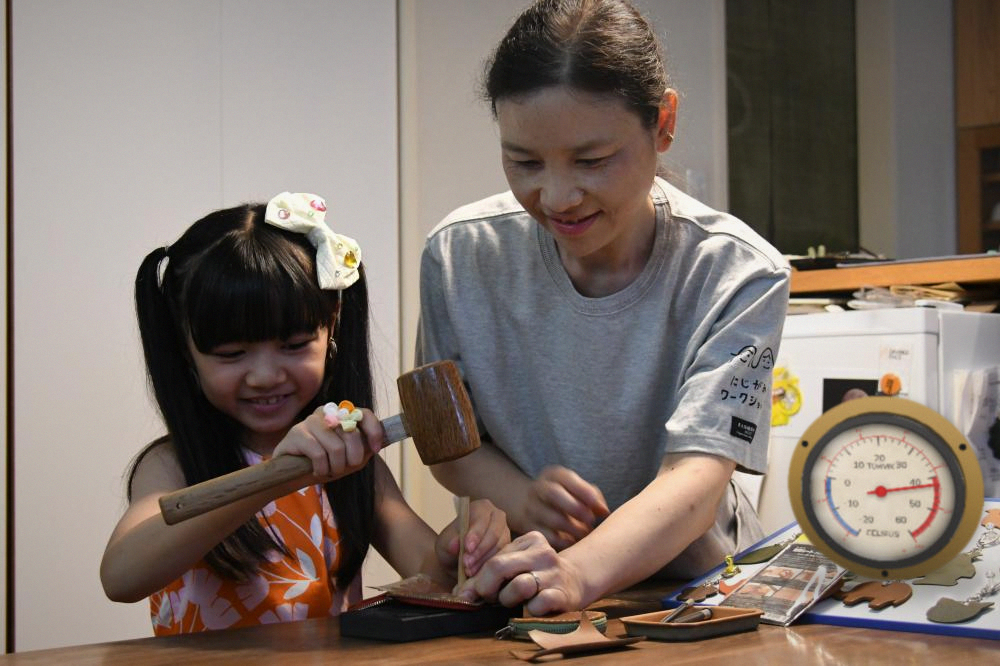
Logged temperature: 42 °C
